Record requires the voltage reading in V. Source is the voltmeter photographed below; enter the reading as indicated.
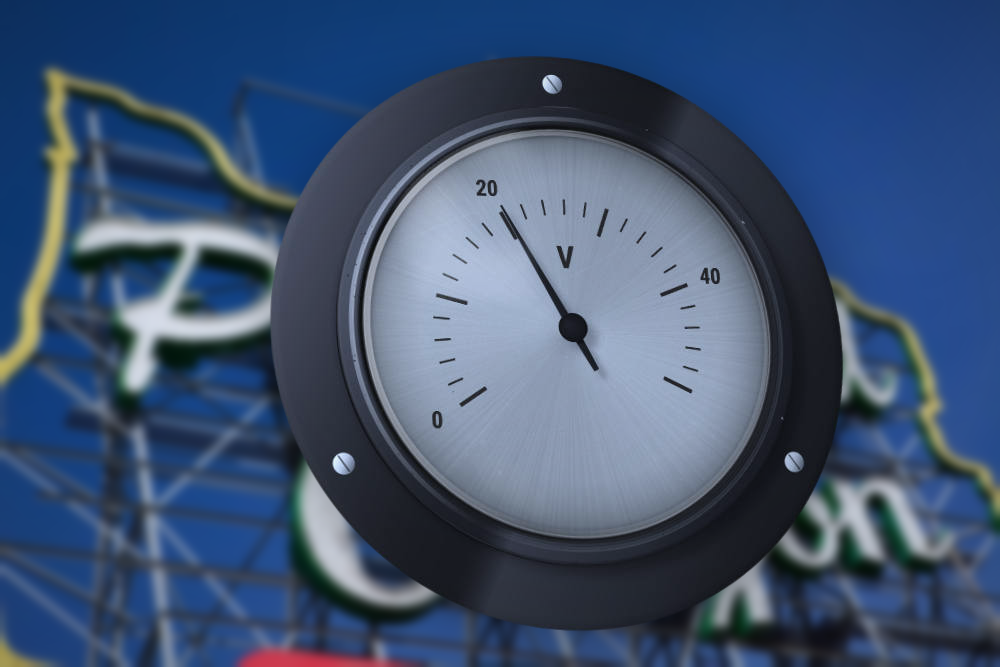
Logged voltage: 20 V
